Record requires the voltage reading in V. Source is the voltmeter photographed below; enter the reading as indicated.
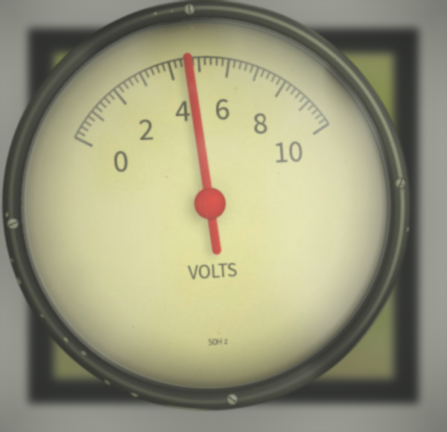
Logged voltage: 4.6 V
